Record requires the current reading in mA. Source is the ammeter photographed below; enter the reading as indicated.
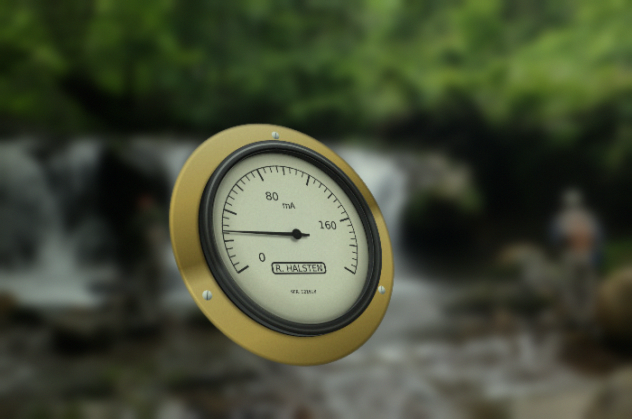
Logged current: 25 mA
